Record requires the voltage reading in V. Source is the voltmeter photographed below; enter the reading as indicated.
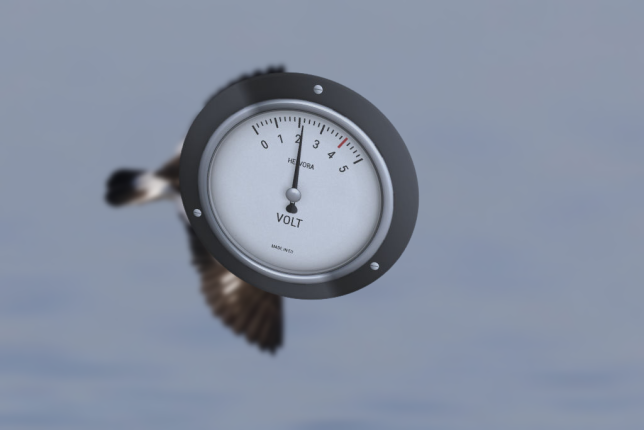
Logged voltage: 2.2 V
